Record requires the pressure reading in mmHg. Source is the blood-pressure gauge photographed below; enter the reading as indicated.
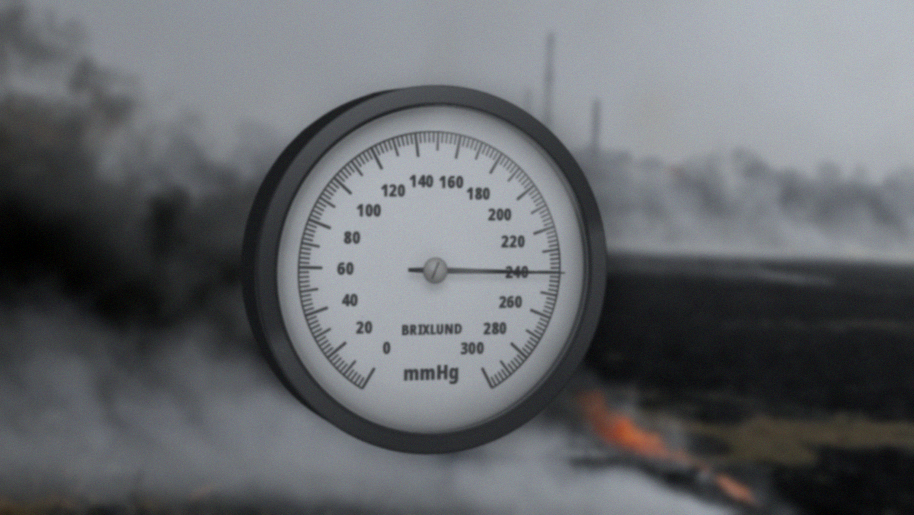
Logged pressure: 240 mmHg
